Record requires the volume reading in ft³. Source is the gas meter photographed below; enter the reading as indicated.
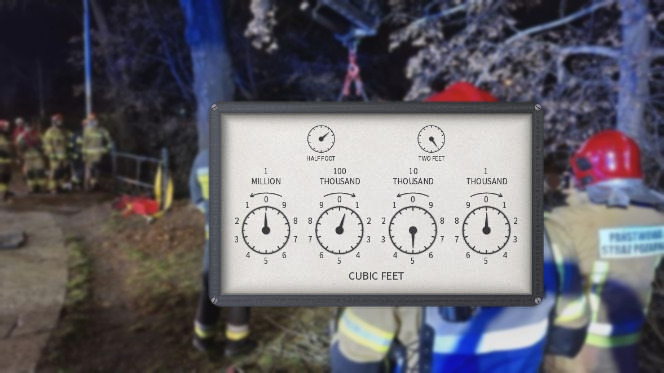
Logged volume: 5000 ft³
